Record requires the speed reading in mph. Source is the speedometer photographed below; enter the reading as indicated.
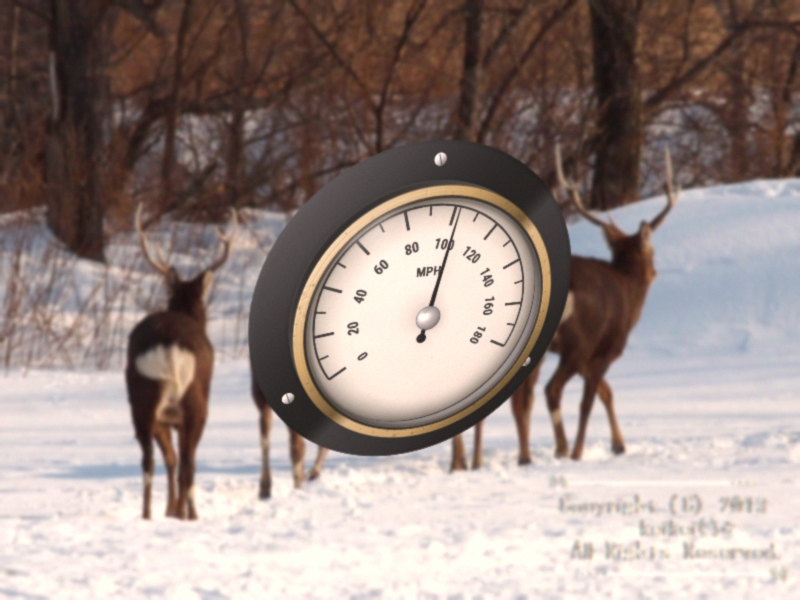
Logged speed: 100 mph
